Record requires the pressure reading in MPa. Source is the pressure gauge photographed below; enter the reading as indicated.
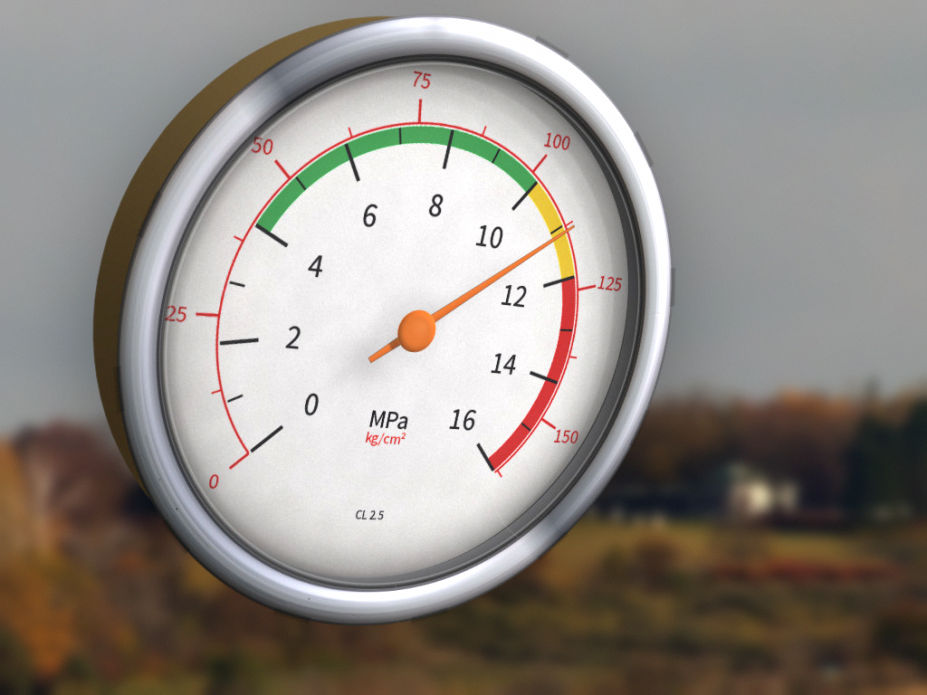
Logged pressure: 11 MPa
